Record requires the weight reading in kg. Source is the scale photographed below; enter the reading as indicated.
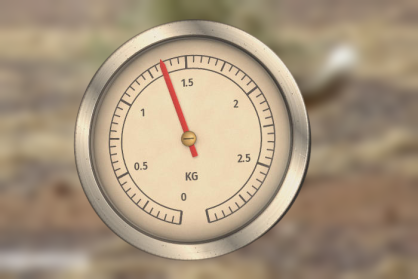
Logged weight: 1.35 kg
